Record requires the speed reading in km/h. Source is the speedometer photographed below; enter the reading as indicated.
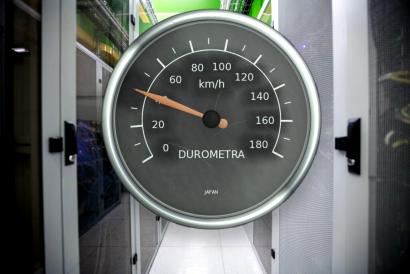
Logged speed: 40 km/h
